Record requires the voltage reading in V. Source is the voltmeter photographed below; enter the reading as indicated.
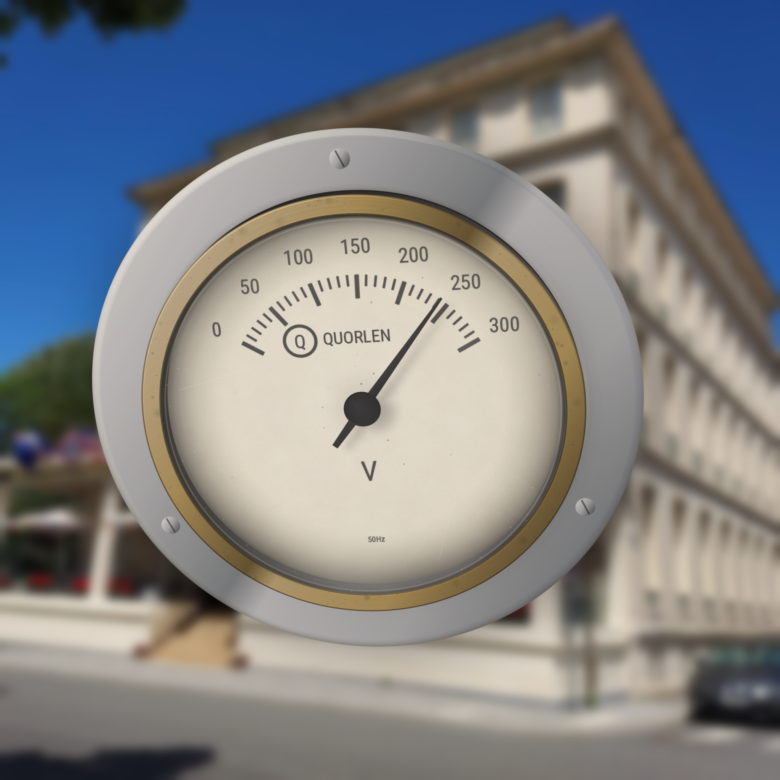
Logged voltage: 240 V
